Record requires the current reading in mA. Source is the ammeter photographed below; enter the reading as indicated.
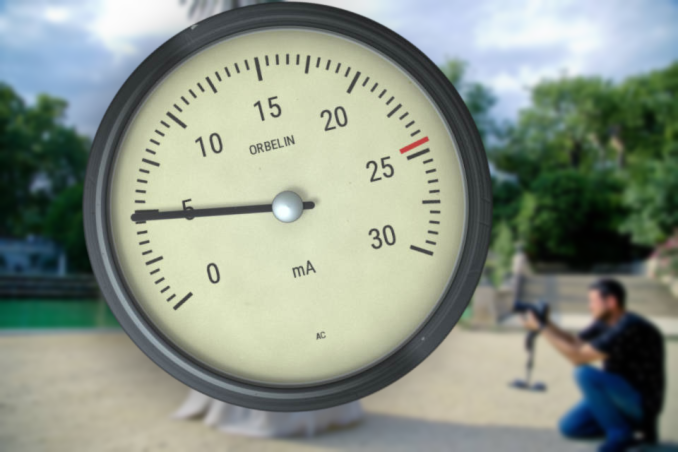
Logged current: 4.75 mA
